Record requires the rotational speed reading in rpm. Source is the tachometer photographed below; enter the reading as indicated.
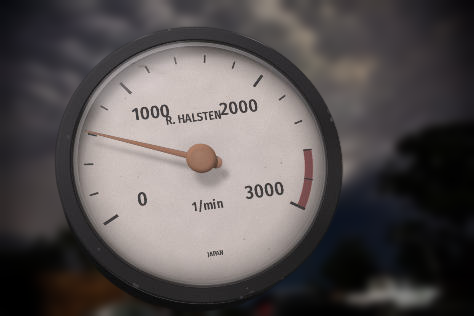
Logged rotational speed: 600 rpm
